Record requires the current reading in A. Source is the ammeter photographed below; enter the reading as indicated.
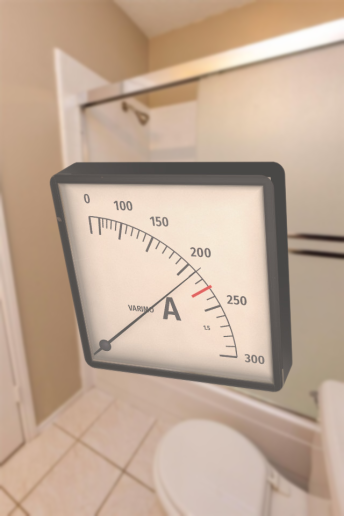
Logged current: 210 A
